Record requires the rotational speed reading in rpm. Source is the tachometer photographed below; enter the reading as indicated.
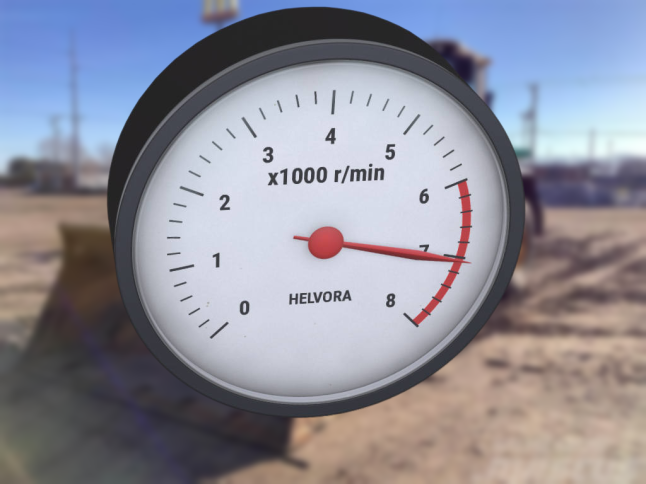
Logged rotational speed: 7000 rpm
